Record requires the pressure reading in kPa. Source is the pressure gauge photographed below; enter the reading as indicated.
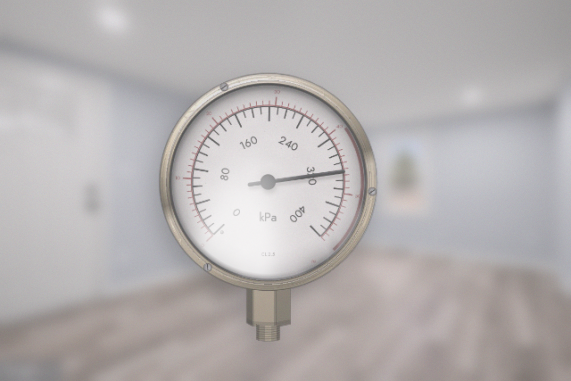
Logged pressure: 320 kPa
